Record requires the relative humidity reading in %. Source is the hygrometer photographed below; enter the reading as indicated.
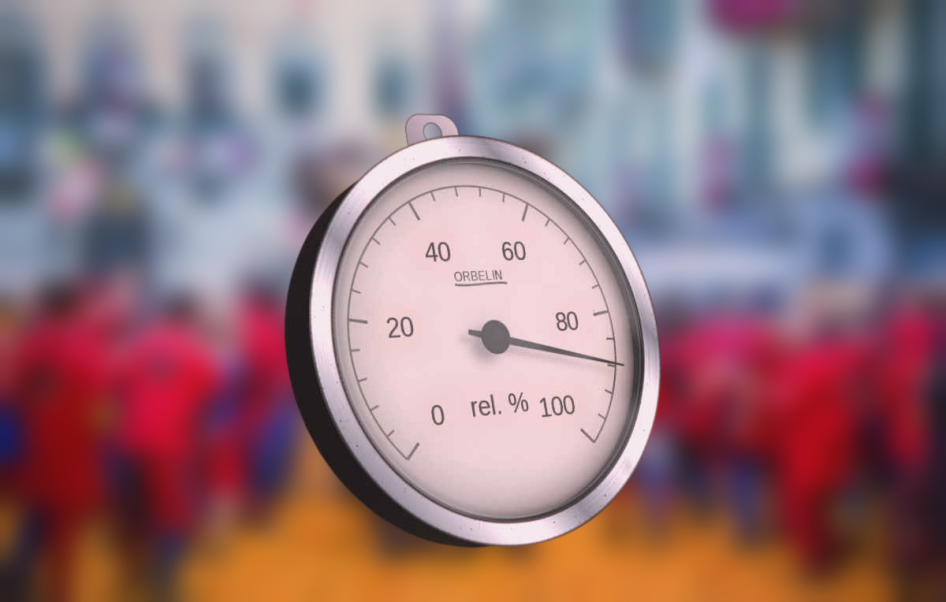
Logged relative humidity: 88 %
